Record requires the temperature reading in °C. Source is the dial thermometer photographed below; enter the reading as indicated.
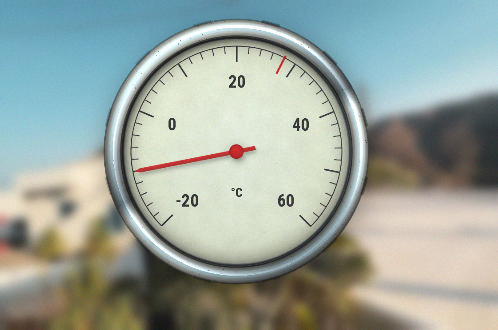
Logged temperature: -10 °C
